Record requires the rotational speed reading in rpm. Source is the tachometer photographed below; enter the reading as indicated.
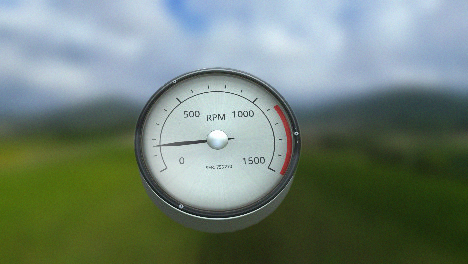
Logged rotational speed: 150 rpm
